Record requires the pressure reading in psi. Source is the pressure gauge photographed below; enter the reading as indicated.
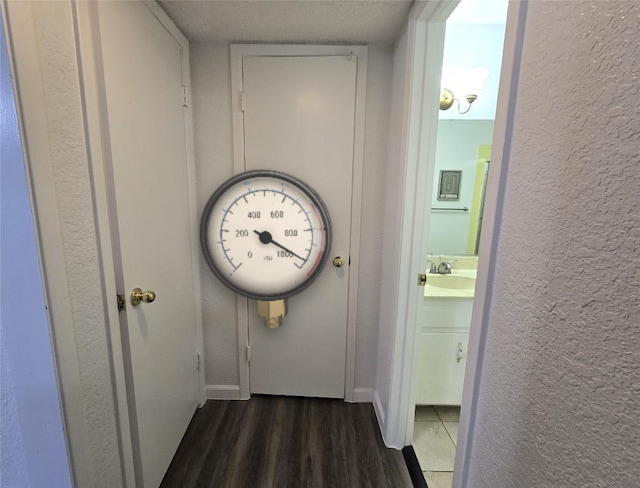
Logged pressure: 950 psi
